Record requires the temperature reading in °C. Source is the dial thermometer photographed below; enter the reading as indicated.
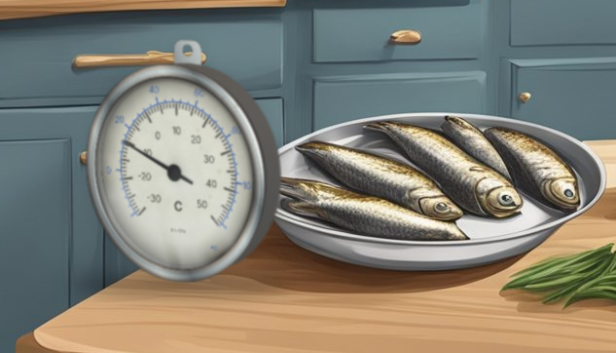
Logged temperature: -10 °C
